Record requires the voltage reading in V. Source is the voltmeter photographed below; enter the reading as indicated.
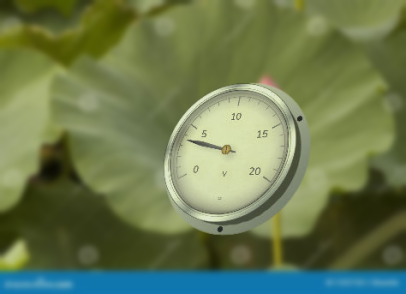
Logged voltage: 3.5 V
